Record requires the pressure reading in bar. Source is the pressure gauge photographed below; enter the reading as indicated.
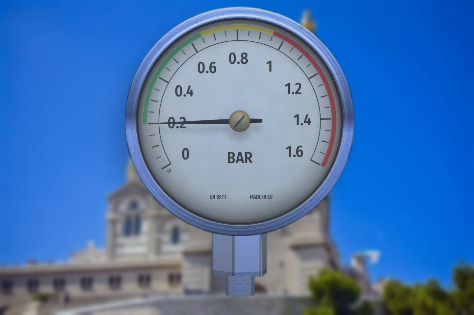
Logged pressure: 0.2 bar
